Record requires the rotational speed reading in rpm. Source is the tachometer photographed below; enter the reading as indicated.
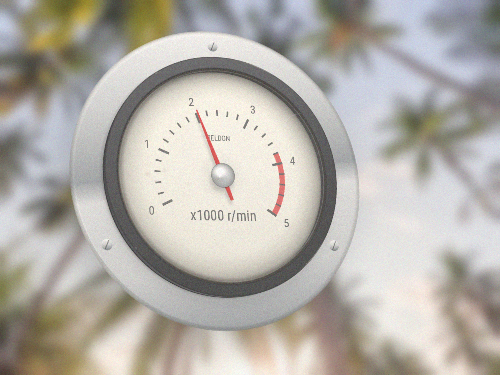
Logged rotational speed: 2000 rpm
